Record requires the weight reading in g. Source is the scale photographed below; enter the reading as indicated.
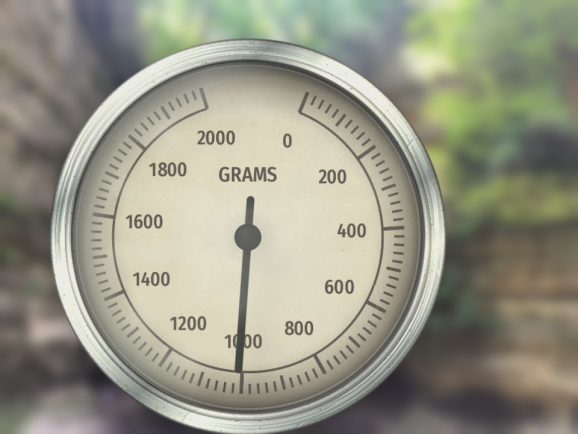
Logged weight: 1010 g
